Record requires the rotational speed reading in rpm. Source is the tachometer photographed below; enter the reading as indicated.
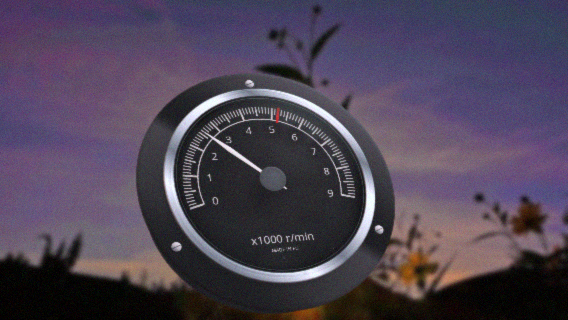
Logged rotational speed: 2500 rpm
